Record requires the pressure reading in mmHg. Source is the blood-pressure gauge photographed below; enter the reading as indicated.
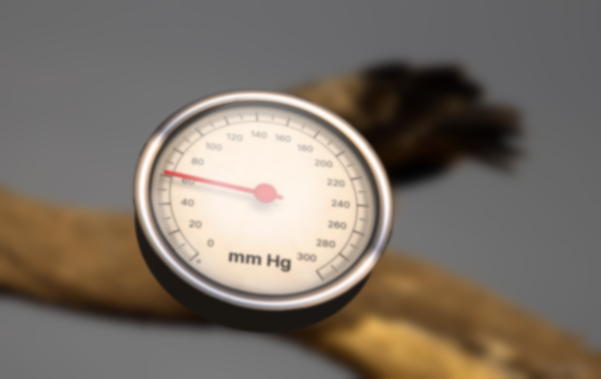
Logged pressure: 60 mmHg
